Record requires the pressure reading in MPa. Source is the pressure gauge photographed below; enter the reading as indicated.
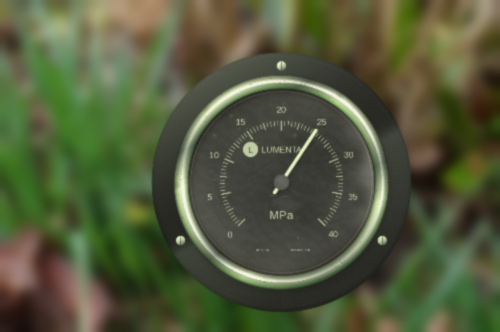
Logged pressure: 25 MPa
